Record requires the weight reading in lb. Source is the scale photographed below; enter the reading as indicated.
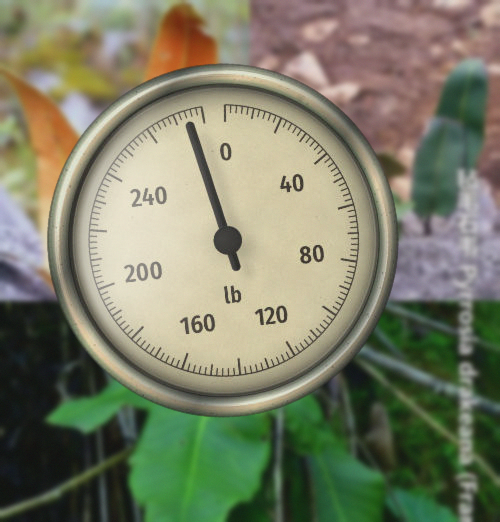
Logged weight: 274 lb
